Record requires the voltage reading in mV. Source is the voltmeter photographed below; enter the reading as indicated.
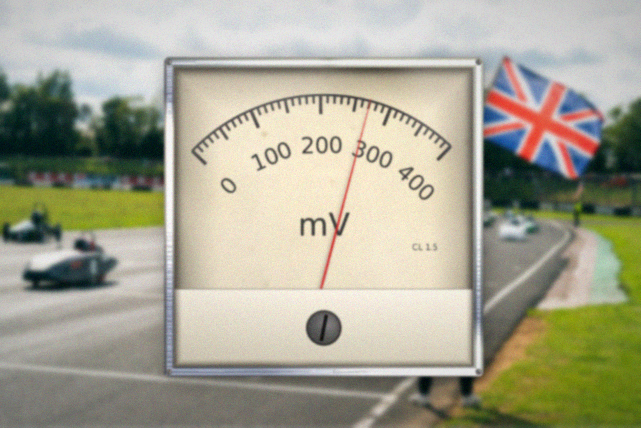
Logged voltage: 270 mV
